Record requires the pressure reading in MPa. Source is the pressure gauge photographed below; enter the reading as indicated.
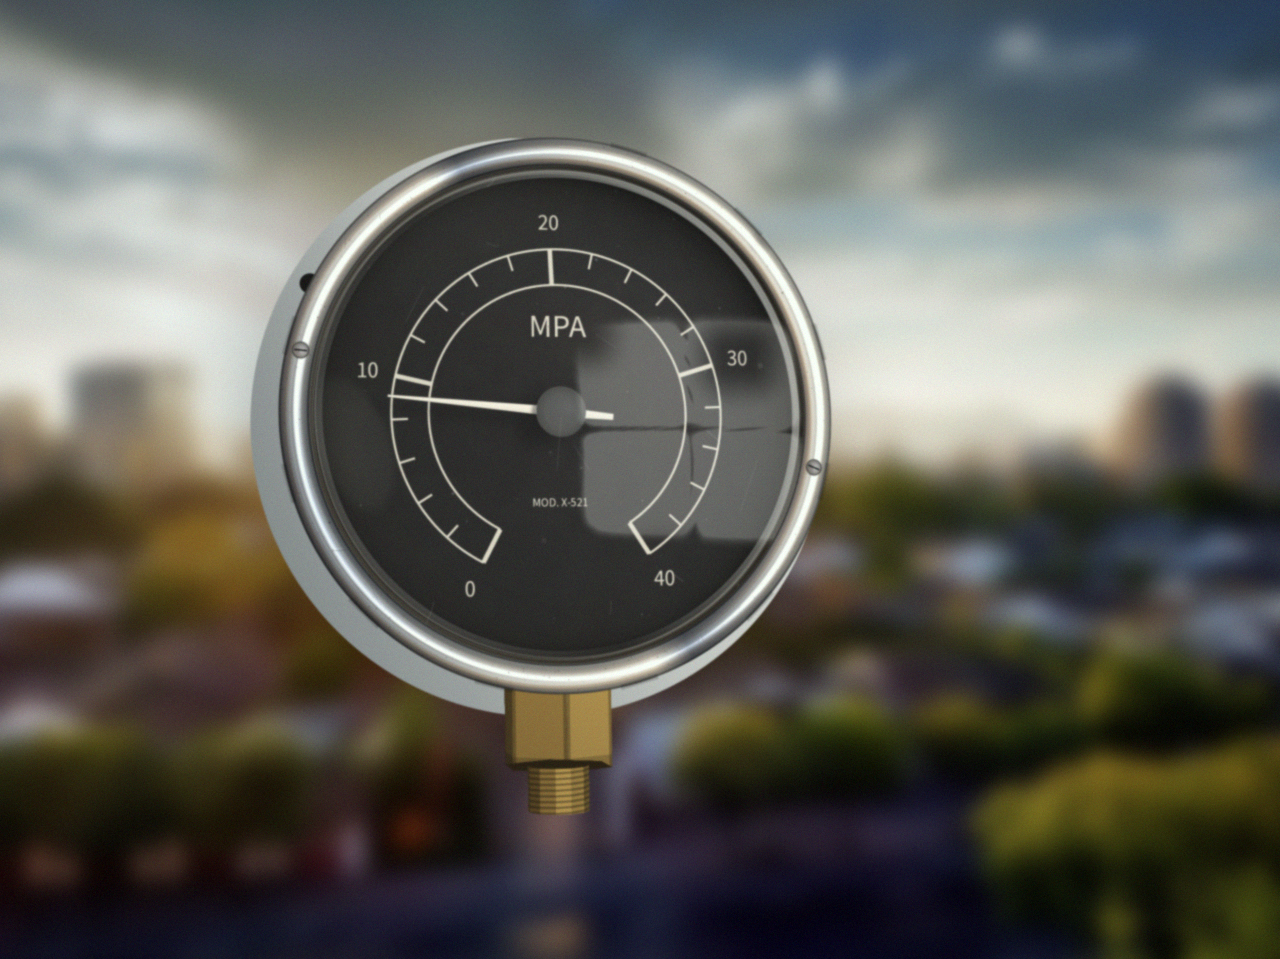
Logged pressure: 9 MPa
